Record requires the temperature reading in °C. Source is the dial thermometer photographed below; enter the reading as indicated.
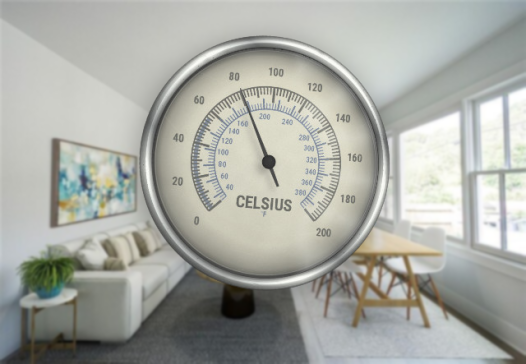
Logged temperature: 80 °C
